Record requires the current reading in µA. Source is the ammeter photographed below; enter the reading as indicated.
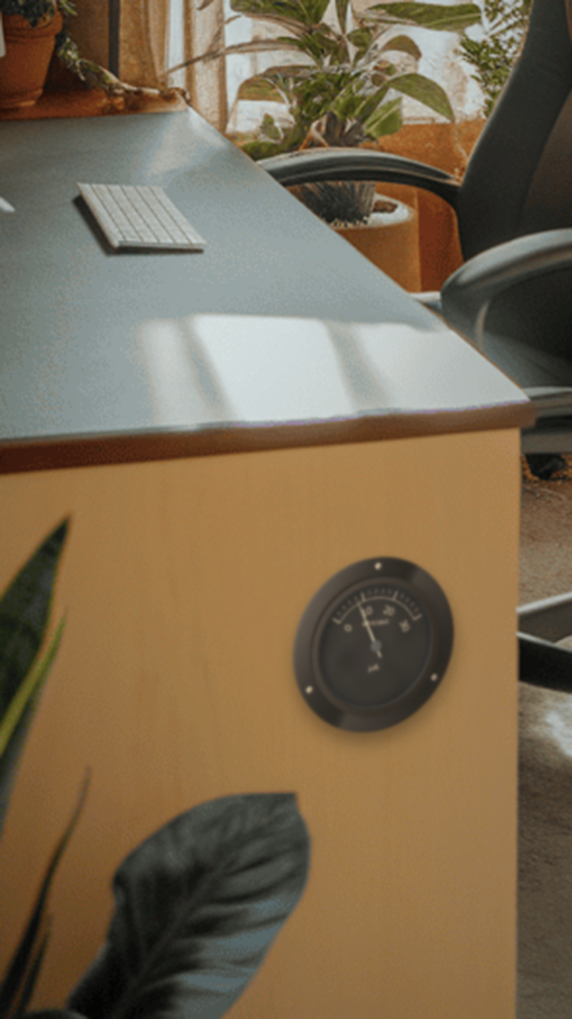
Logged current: 8 µA
